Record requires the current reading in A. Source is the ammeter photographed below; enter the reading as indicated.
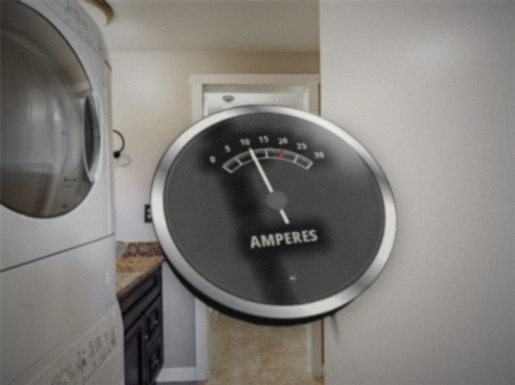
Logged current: 10 A
